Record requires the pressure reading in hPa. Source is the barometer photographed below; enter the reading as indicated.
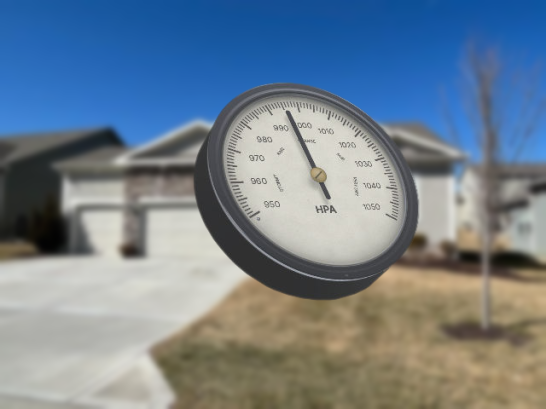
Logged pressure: 995 hPa
